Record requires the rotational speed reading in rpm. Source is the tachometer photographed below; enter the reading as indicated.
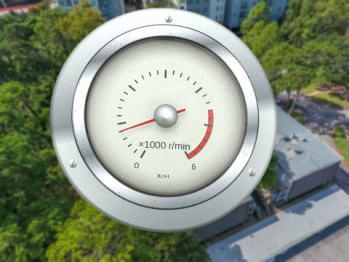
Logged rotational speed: 800 rpm
